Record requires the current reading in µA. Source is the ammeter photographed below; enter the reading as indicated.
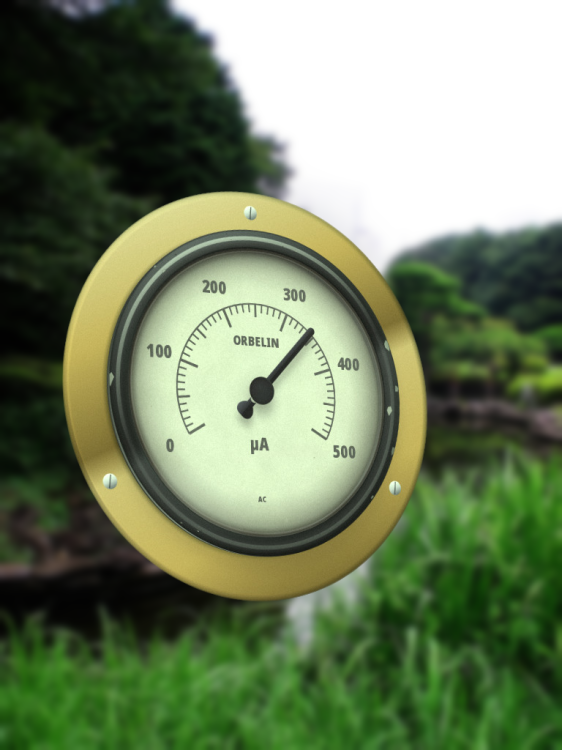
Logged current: 340 µA
